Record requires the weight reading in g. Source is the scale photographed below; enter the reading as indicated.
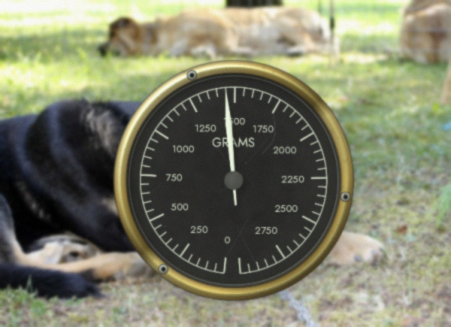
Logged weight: 1450 g
